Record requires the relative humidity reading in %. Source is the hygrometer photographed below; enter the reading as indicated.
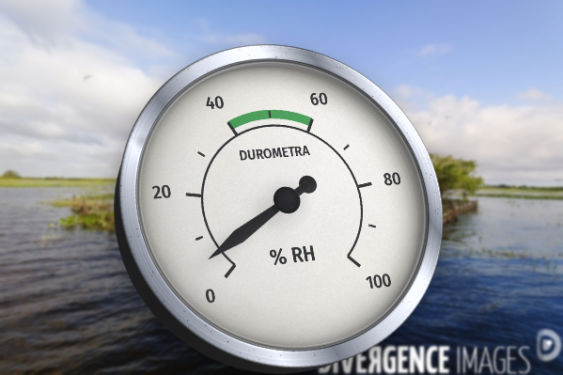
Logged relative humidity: 5 %
